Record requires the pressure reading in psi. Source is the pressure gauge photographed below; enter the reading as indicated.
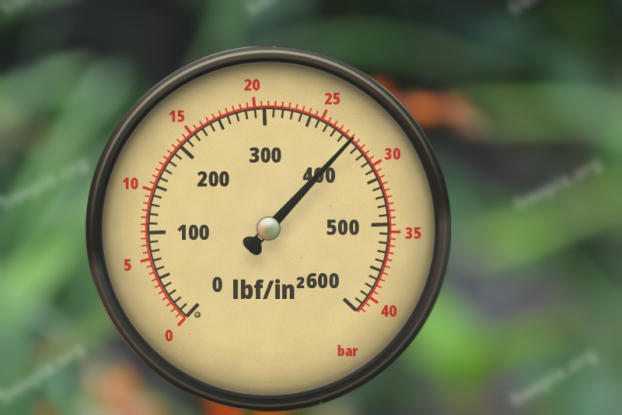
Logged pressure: 400 psi
